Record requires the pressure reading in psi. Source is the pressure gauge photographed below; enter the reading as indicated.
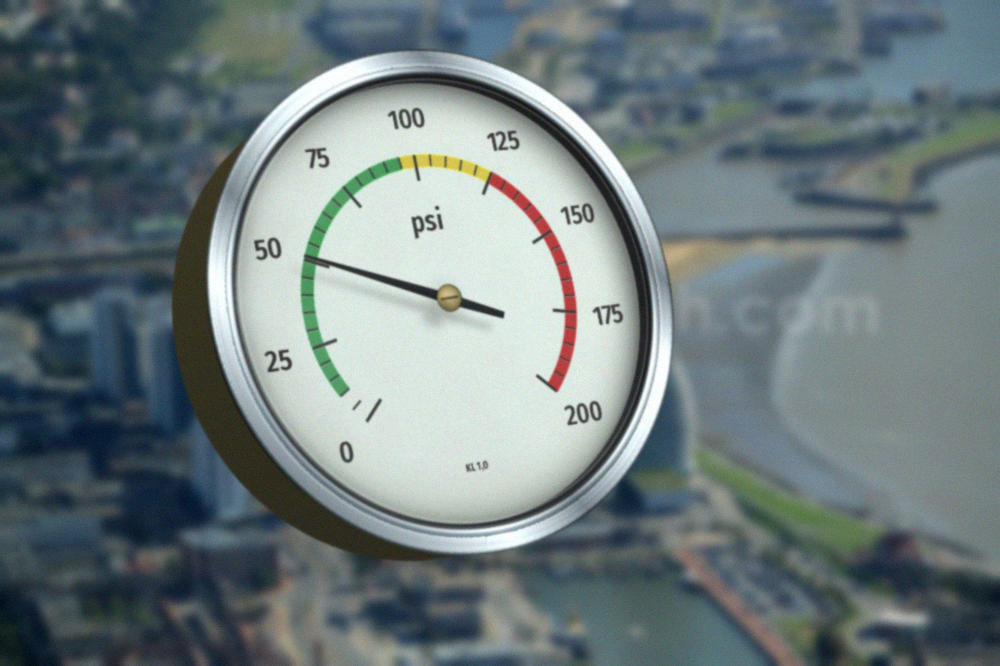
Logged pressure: 50 psi
